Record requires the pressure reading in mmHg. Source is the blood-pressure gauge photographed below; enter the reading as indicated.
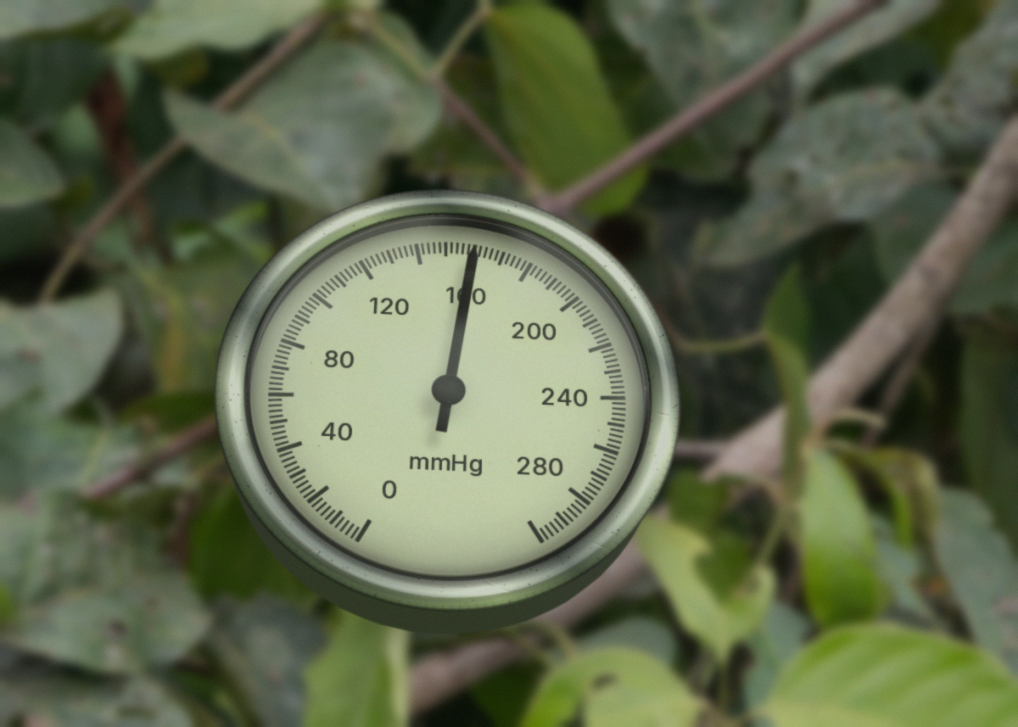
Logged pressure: 160 mmHg
